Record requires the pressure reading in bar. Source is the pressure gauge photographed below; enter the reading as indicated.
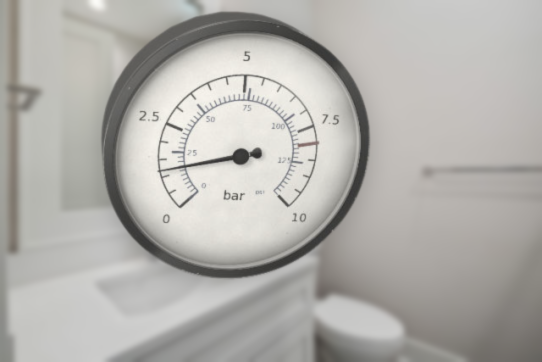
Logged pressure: 1.25 bar
